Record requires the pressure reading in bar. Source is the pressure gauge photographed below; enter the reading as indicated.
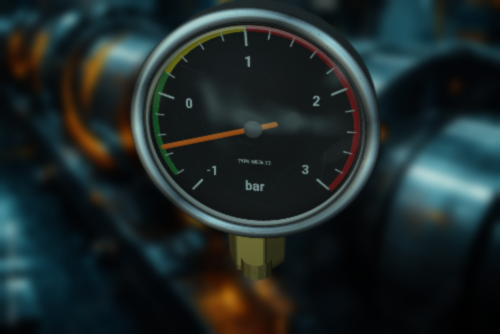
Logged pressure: -0.5 bar
